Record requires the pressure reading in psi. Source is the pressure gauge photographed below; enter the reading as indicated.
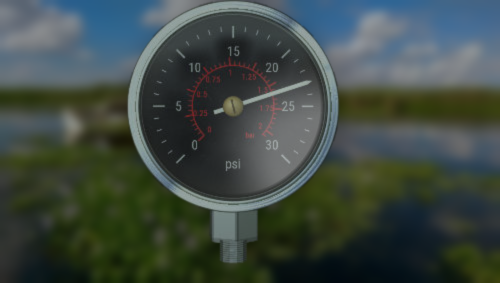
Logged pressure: 23 psi
